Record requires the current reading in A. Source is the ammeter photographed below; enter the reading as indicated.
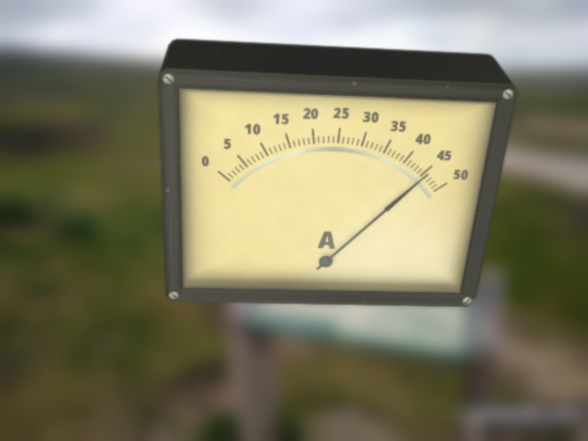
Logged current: 45 A
